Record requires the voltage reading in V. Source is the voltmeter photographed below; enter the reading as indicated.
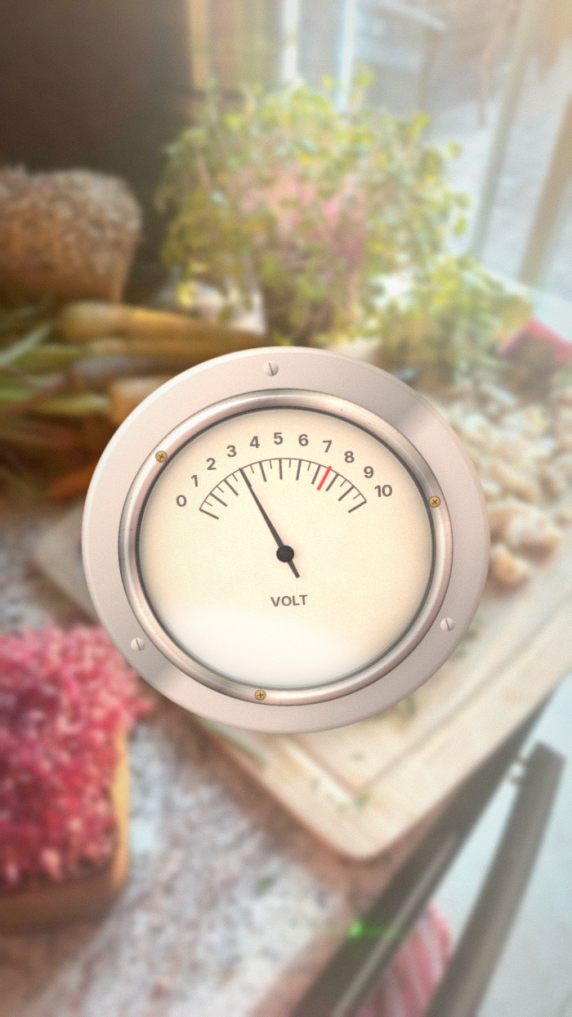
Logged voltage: 3 V
